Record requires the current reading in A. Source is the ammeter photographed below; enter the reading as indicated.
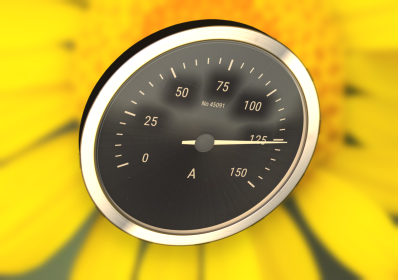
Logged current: 125 A
